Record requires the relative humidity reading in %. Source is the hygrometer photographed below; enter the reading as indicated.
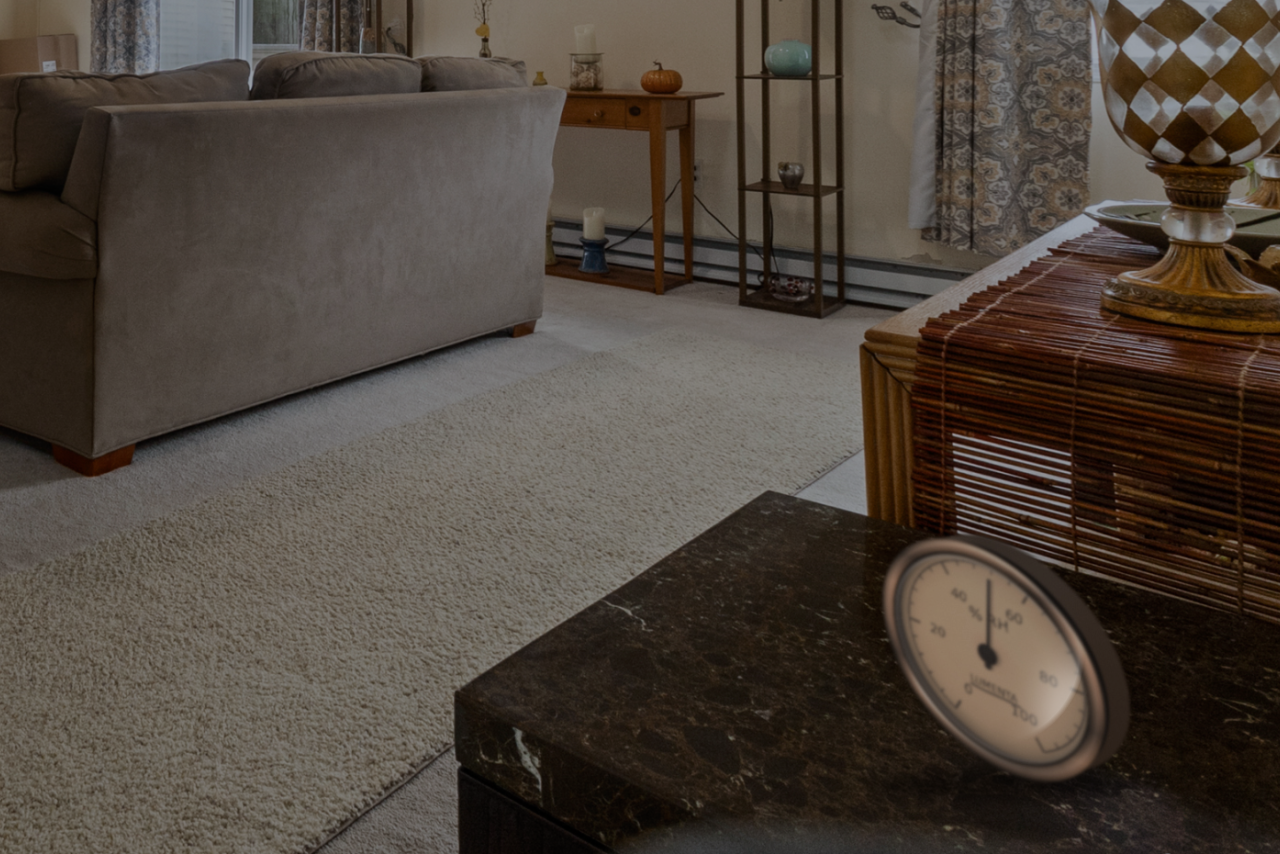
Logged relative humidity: 52 %
